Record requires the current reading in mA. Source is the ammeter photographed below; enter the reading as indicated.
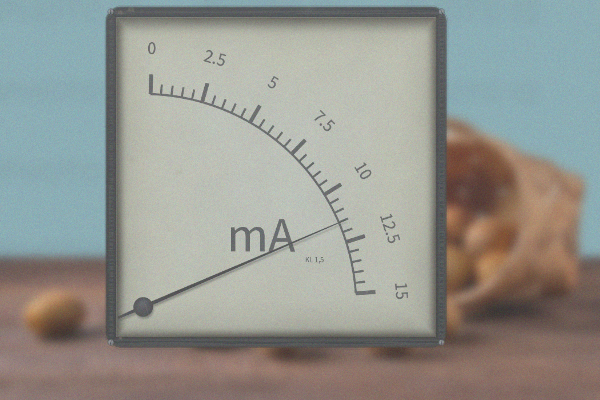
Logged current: 11.5 mA
